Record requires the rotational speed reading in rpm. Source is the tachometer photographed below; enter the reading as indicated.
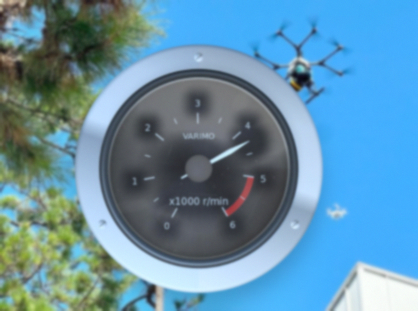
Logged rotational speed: 4250 rpm
